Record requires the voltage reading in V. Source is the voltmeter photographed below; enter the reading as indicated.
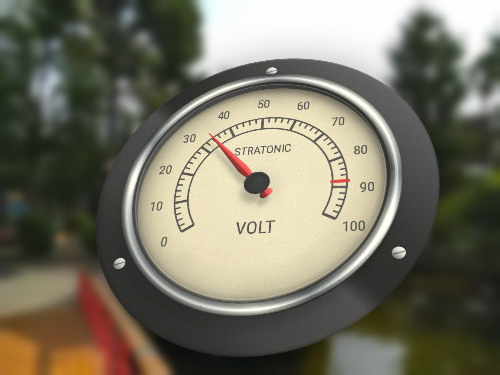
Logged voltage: 34 V
